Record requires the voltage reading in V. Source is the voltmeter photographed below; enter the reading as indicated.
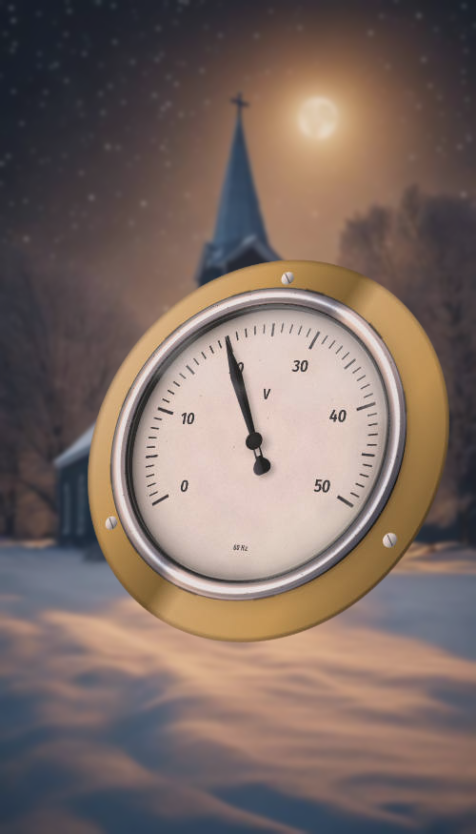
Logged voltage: 20 V
